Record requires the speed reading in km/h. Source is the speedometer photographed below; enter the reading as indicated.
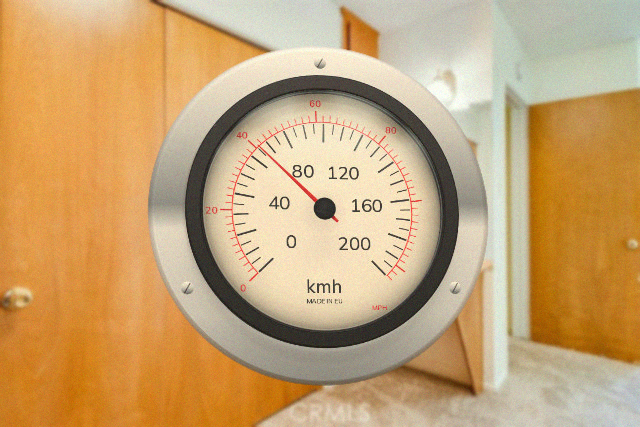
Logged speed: 65 km/h
